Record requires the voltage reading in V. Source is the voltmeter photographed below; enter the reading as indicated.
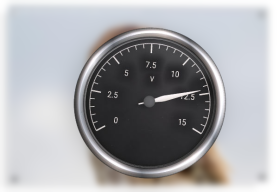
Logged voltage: 12.25 V
